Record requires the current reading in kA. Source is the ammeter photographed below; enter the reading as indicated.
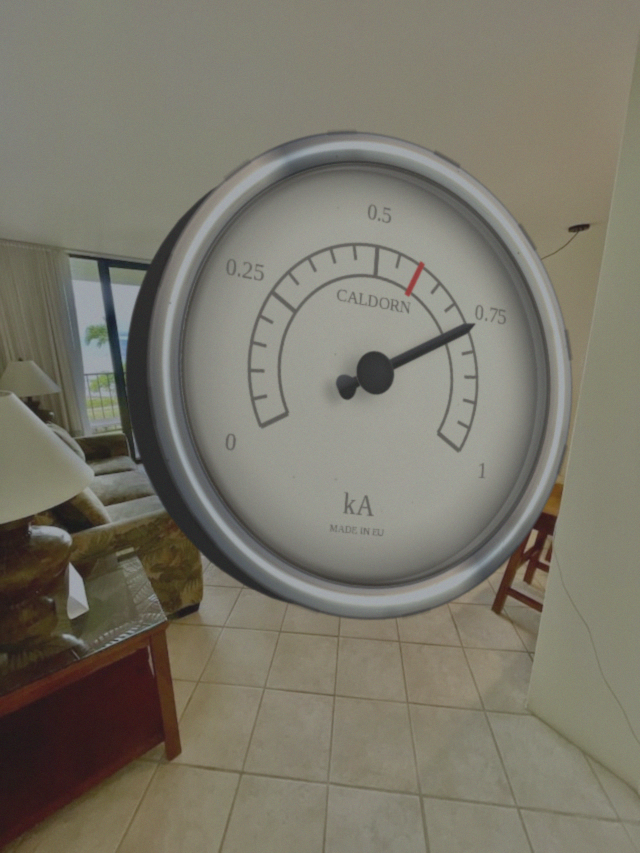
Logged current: 0.75 kA
